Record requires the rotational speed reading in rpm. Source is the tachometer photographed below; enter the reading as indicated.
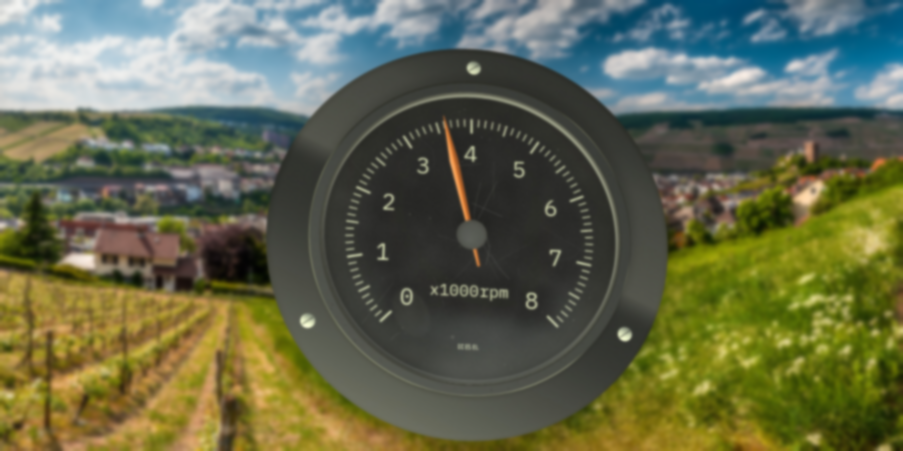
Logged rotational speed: 3600 rpm
